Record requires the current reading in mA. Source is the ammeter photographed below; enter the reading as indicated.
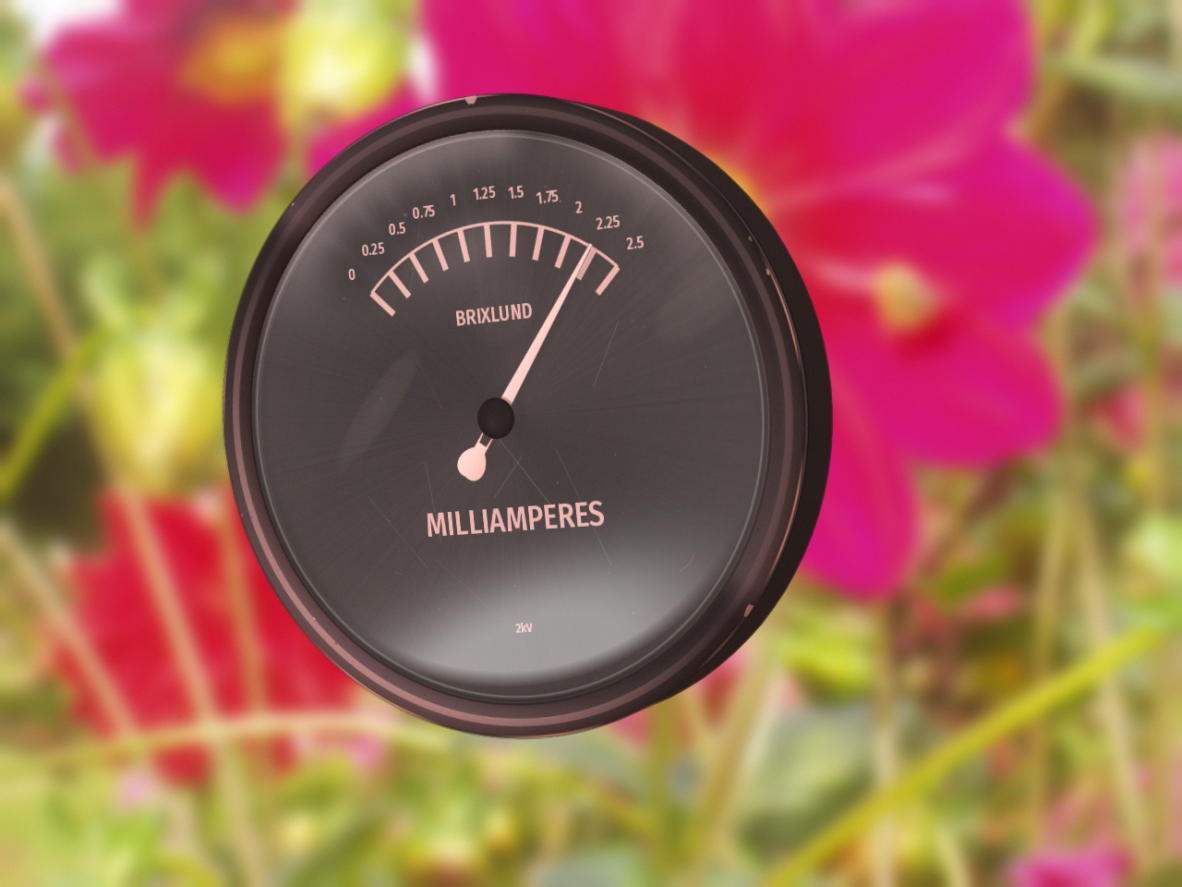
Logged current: 2.25 mA
